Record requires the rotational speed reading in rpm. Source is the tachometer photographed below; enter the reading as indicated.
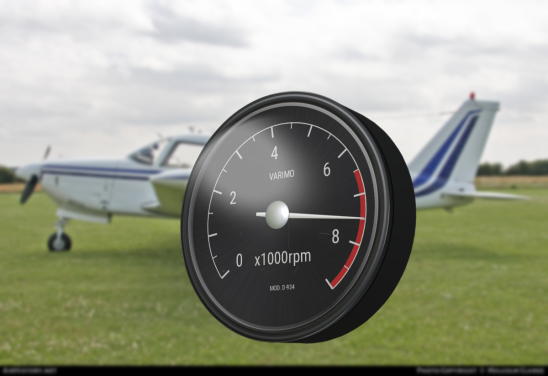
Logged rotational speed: 7500 rpm
